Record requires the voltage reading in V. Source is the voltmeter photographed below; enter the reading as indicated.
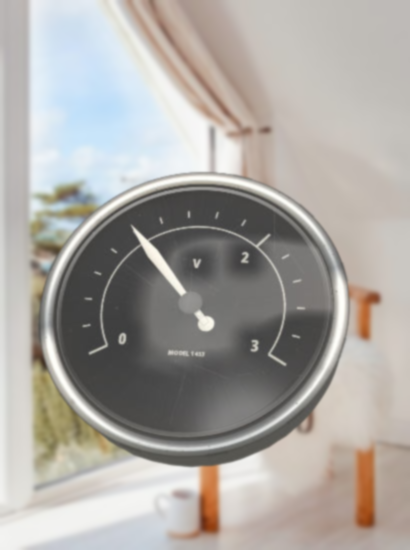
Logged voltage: 1 V
